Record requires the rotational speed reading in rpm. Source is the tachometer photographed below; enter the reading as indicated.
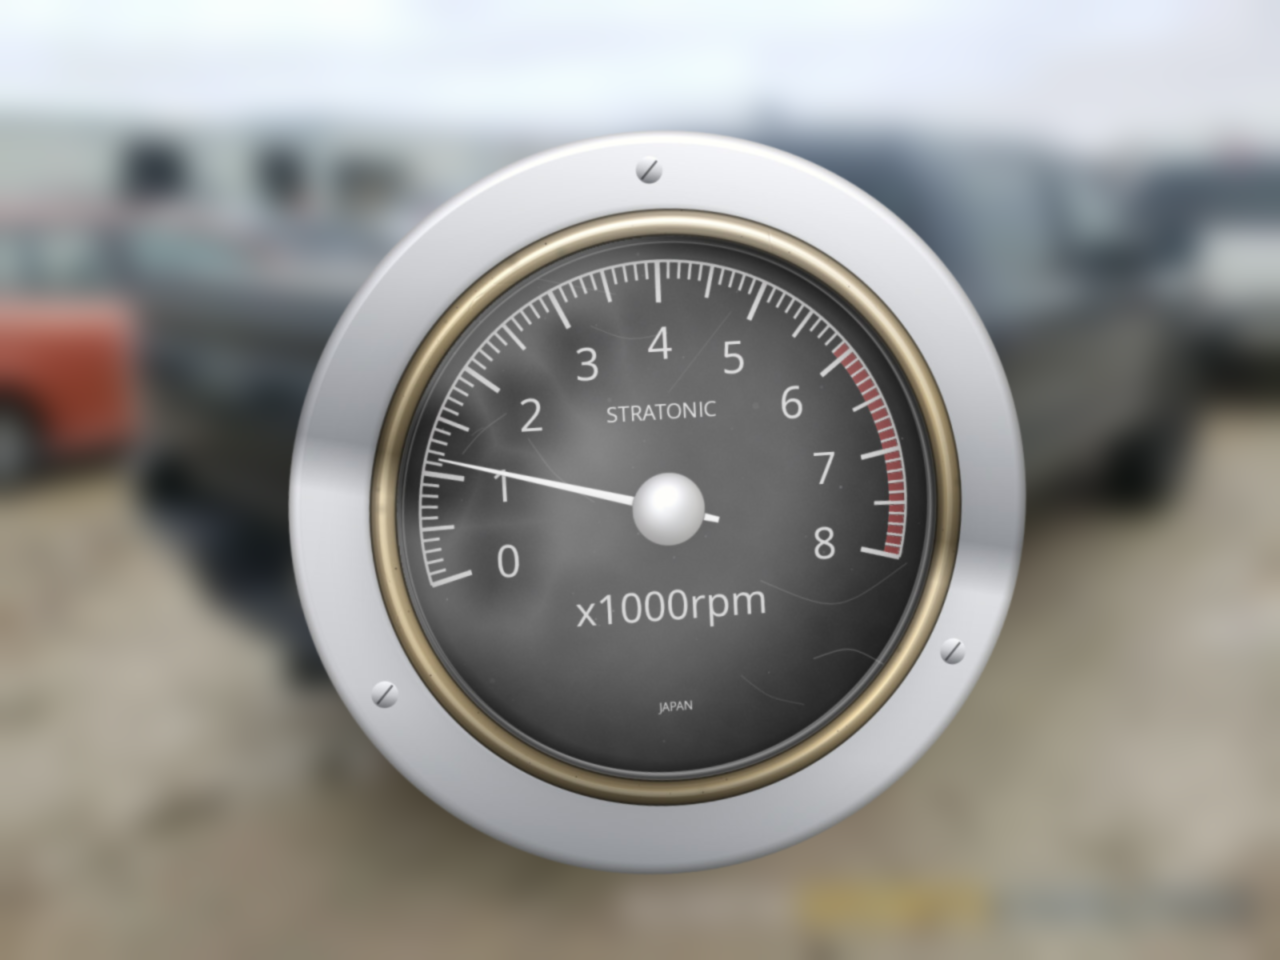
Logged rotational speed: 1150 rpm
